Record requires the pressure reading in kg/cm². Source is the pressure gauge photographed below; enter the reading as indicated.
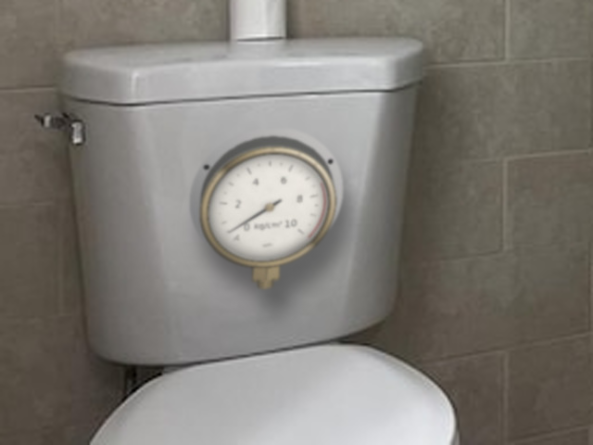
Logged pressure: 0.5 kg/cm²
